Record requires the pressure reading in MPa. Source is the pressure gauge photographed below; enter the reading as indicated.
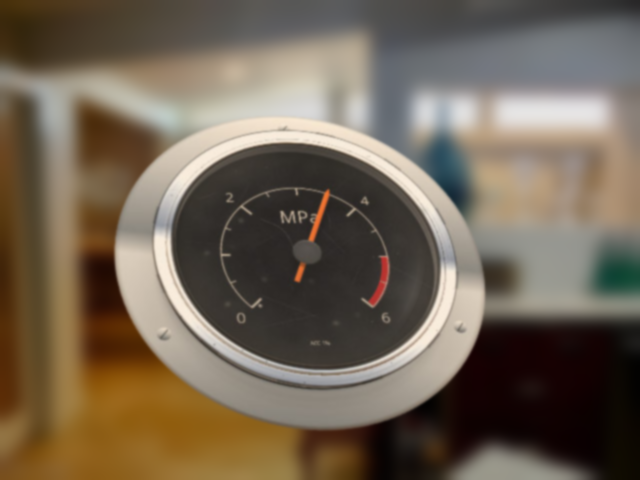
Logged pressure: 3.5 MPa
